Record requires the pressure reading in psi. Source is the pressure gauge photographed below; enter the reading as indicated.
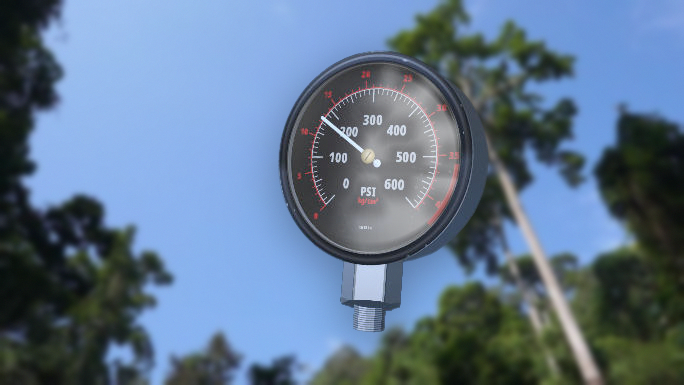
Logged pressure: 180 psi
